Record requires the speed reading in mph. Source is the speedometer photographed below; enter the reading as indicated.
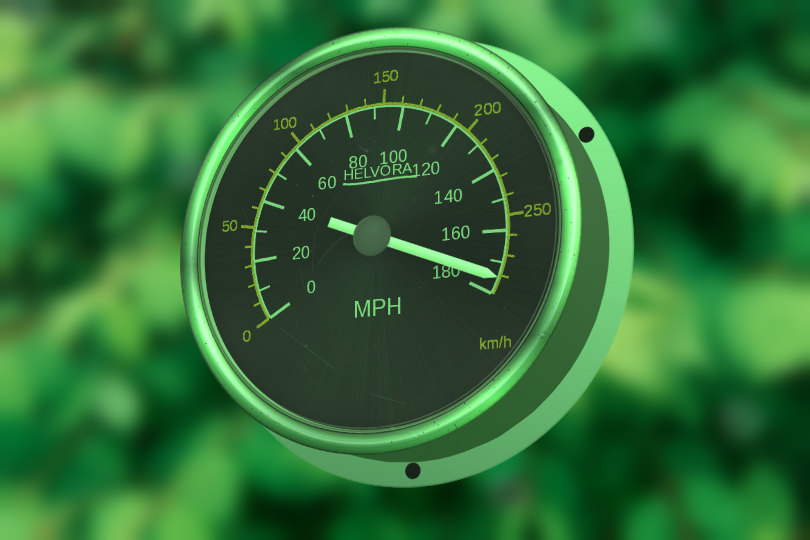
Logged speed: 175 mph
